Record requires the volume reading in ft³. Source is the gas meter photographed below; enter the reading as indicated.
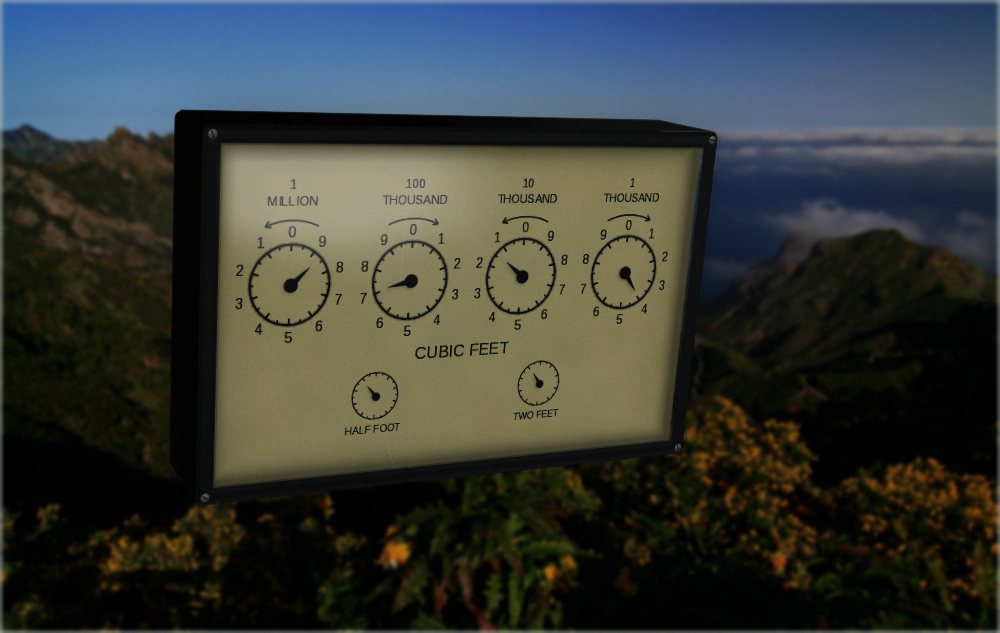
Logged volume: 871400 ft³
